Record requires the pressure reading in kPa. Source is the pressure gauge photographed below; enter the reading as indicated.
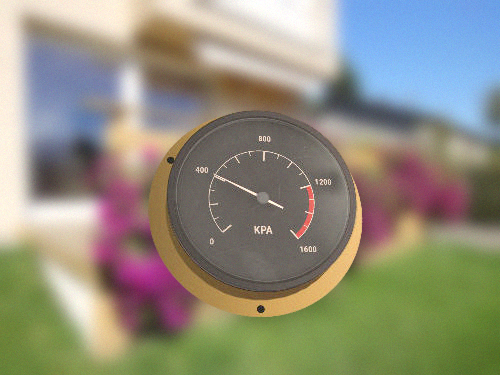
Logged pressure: 400 kPa
